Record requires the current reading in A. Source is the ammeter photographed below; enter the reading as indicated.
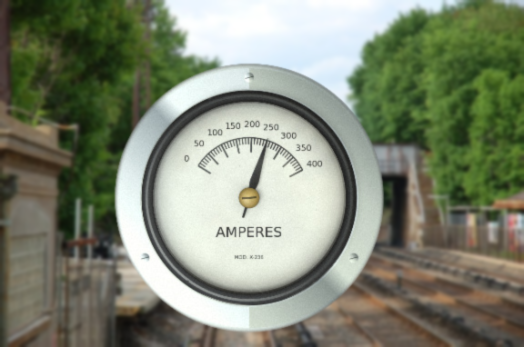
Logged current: 250 A
